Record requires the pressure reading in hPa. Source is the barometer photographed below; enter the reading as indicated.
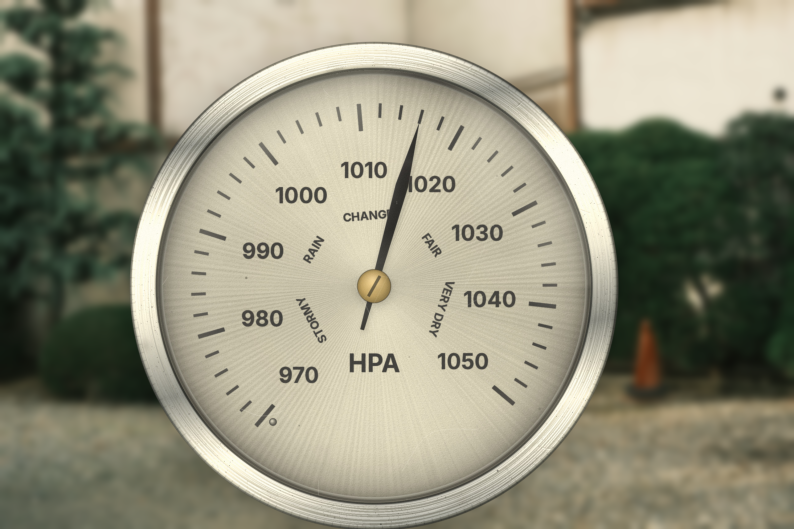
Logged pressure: 1016 hPa
